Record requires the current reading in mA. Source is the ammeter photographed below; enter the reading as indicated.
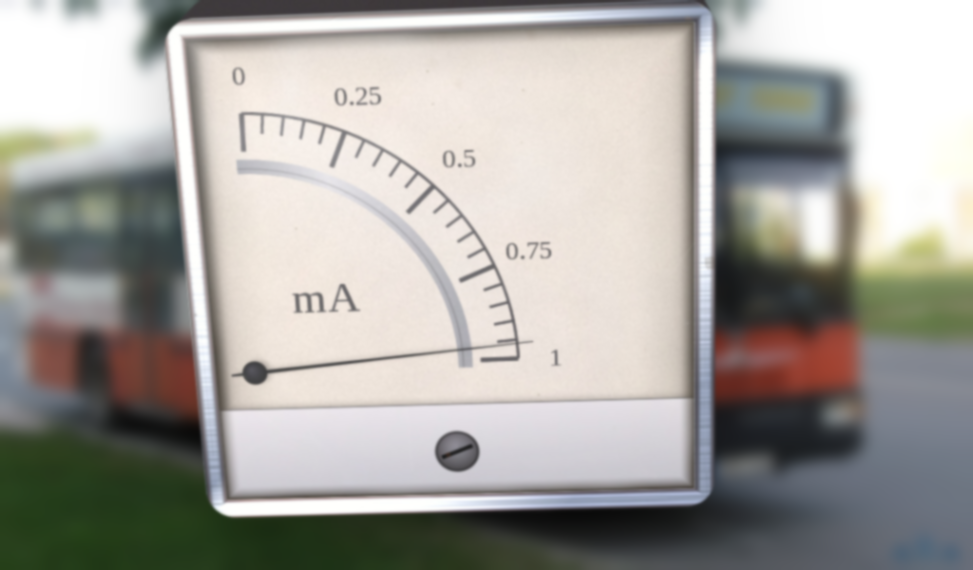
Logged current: 0.95 mA
